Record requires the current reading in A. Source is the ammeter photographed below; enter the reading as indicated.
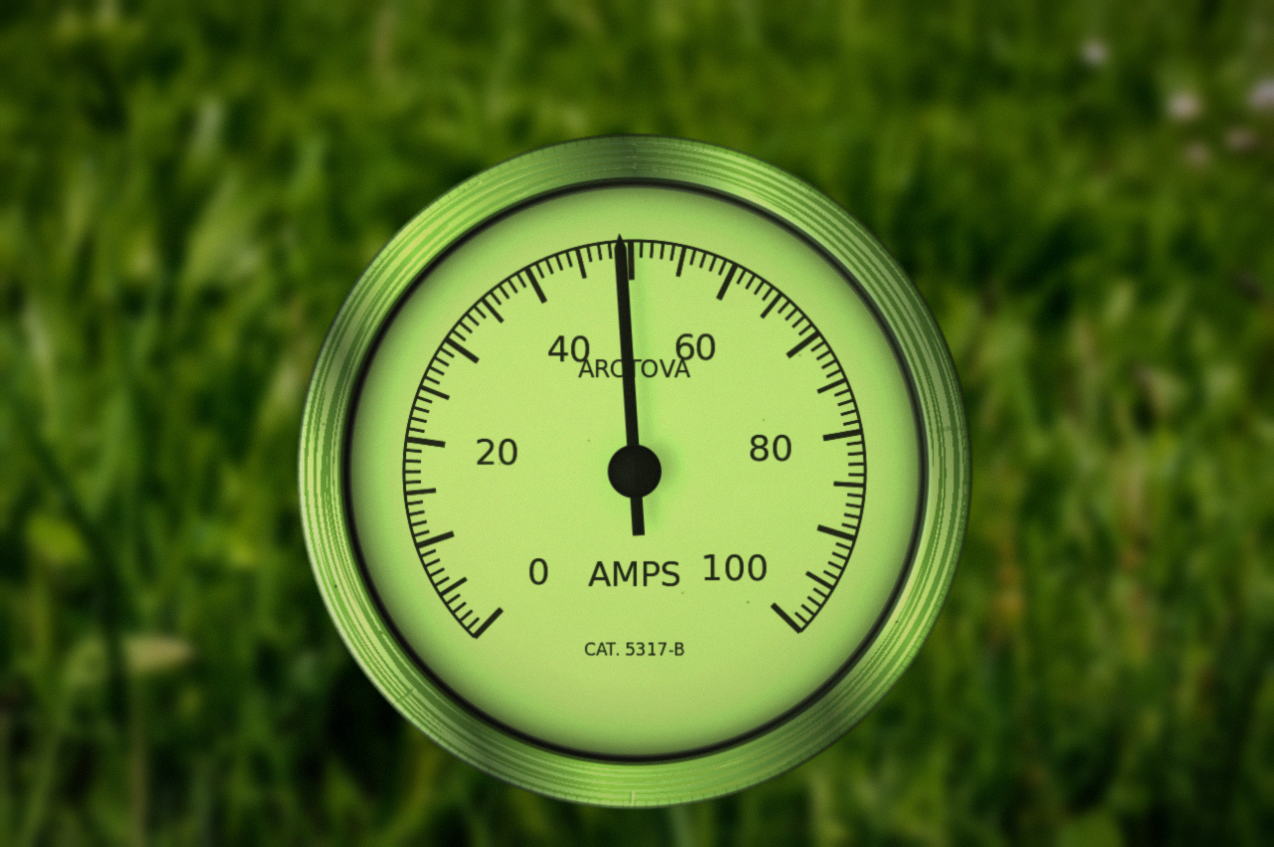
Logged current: 49 A
